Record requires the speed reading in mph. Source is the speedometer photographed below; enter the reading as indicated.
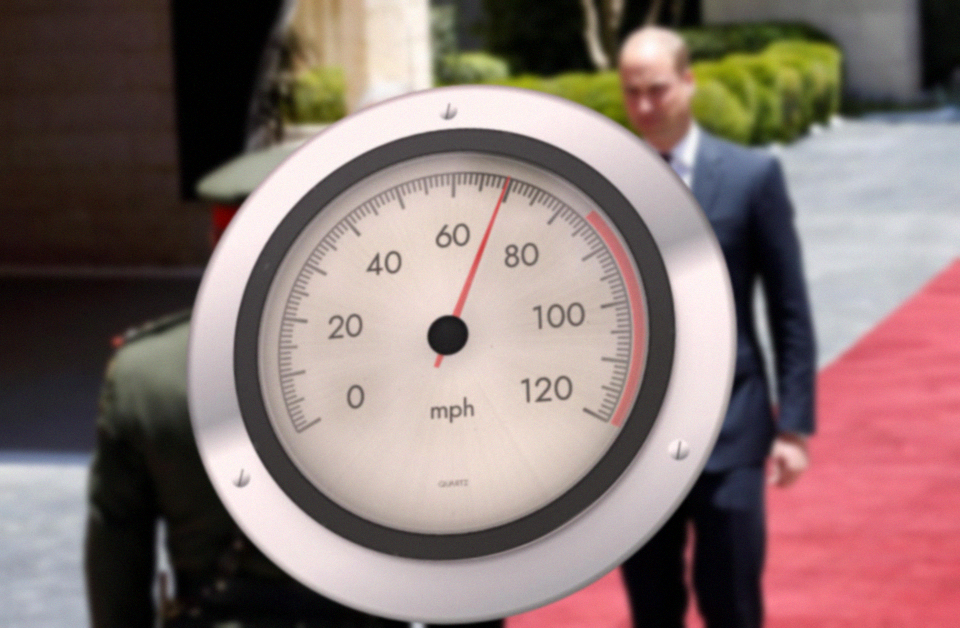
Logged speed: 70 mph
